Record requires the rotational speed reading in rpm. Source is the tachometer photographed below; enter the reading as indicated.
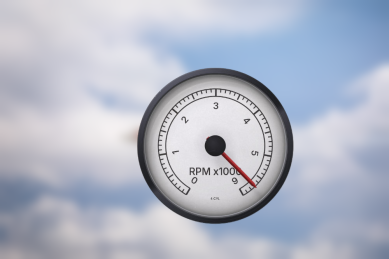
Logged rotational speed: 5700 rpm
